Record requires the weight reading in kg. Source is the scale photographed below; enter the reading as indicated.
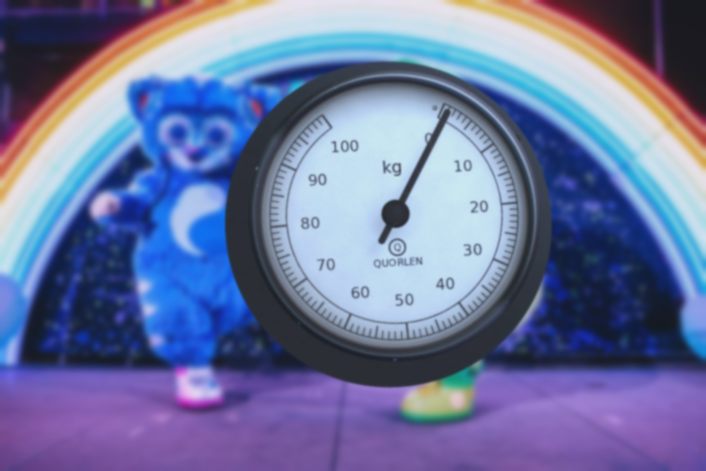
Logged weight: 1 kg
